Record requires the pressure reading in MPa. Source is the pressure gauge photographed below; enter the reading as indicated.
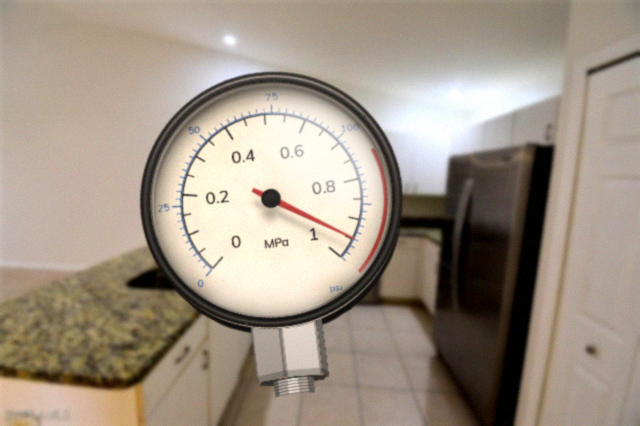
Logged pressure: 0.95 MPa
